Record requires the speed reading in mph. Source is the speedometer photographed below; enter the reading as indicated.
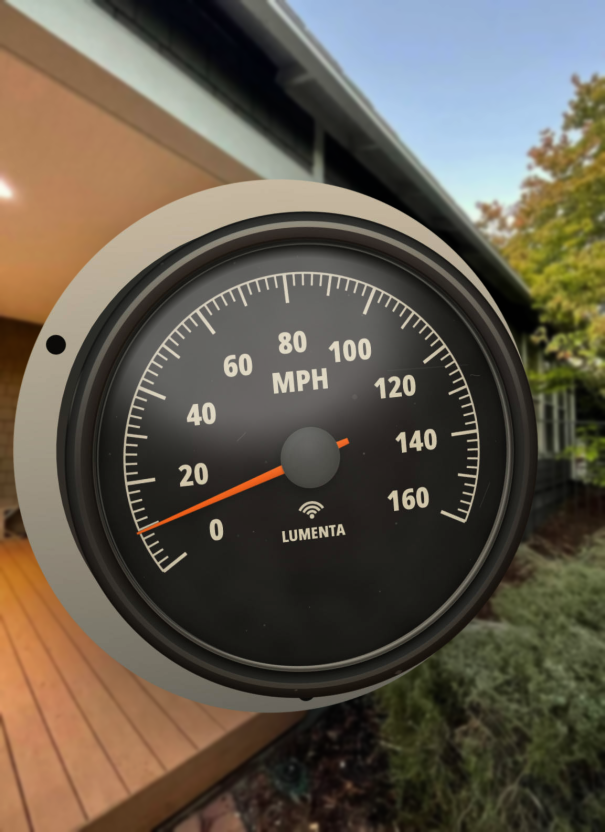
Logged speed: 10 mph
